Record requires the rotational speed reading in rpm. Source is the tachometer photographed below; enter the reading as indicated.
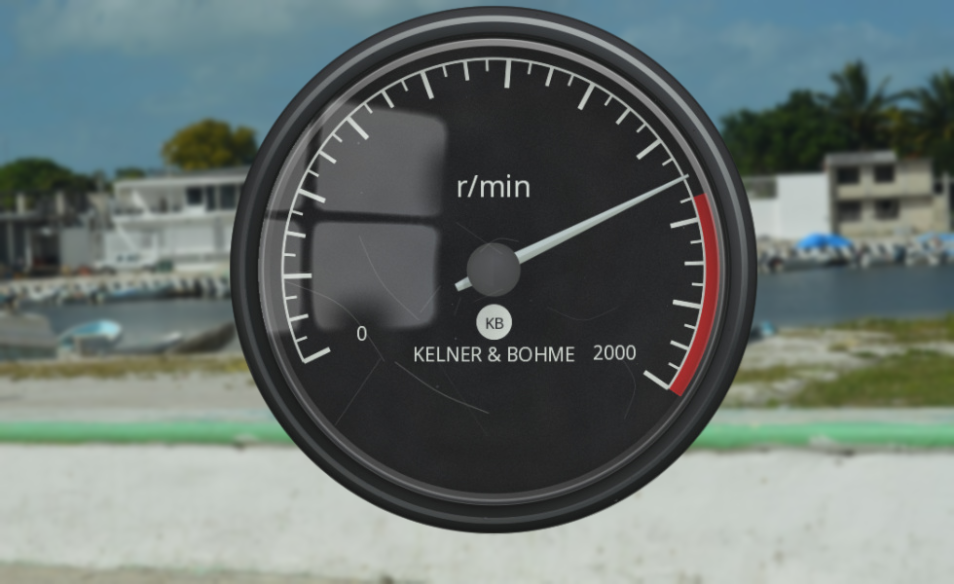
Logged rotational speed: 1500 rpm
